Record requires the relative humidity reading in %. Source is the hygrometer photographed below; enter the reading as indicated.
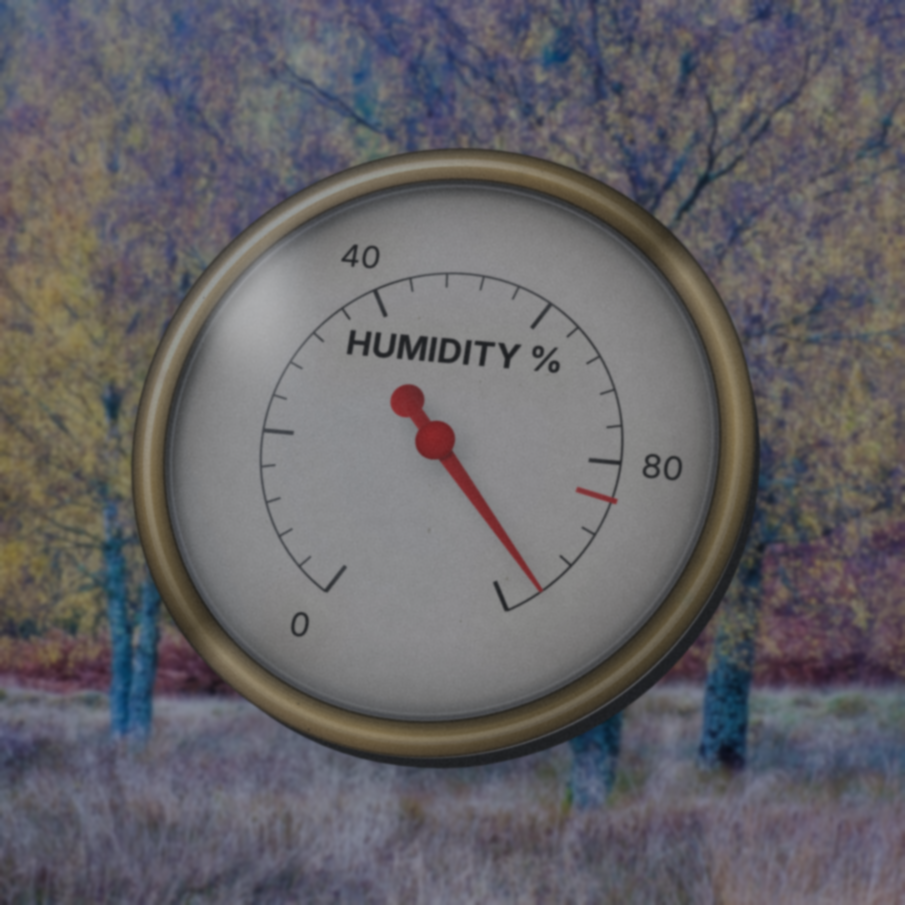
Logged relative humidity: 96 %
